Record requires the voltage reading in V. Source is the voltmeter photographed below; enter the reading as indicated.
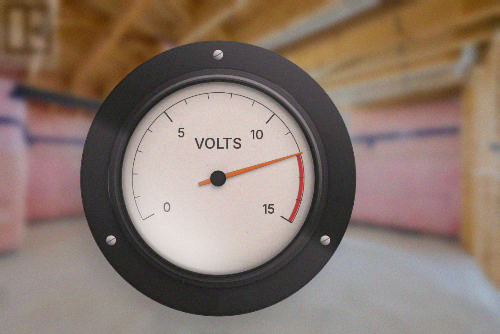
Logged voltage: 12 V
